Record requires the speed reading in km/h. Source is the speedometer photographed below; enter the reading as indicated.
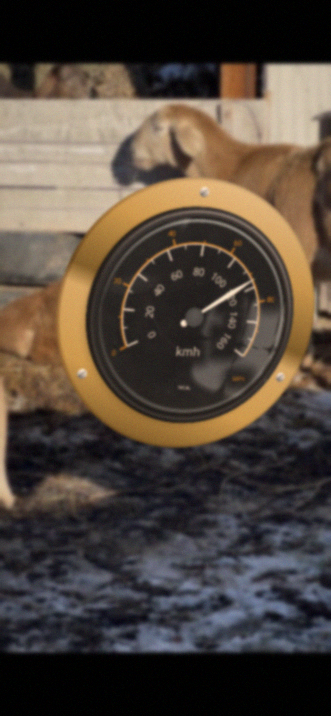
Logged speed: 115 km/h
